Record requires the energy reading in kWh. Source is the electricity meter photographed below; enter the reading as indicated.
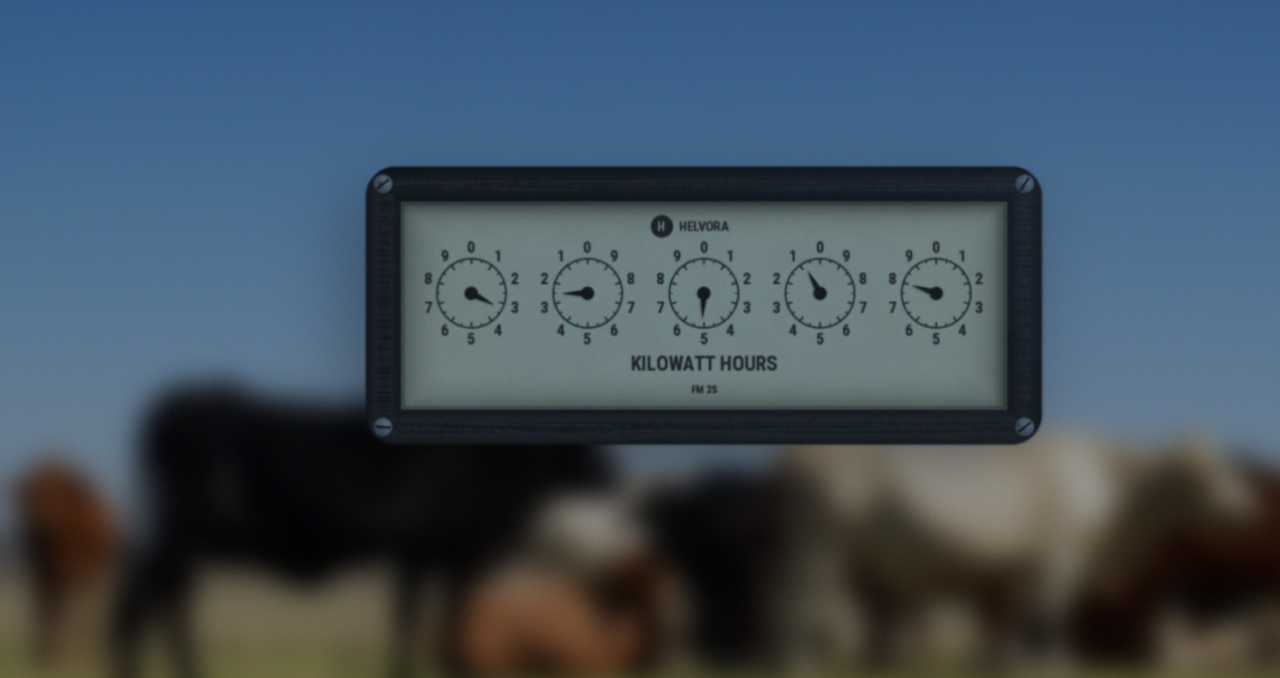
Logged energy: 32508 kWh
